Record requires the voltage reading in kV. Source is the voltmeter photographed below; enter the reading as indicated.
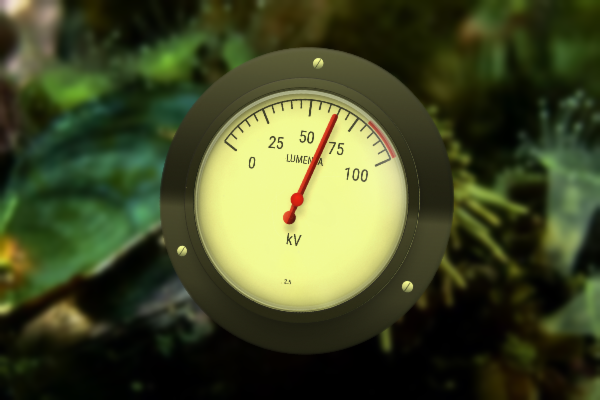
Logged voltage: 65 kV
